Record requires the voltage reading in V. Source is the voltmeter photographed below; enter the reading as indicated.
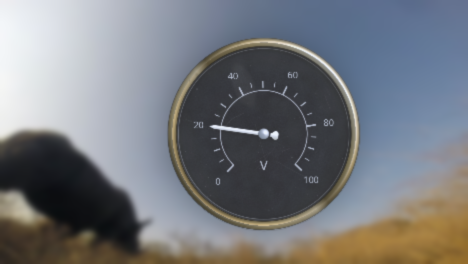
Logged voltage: 20 V
